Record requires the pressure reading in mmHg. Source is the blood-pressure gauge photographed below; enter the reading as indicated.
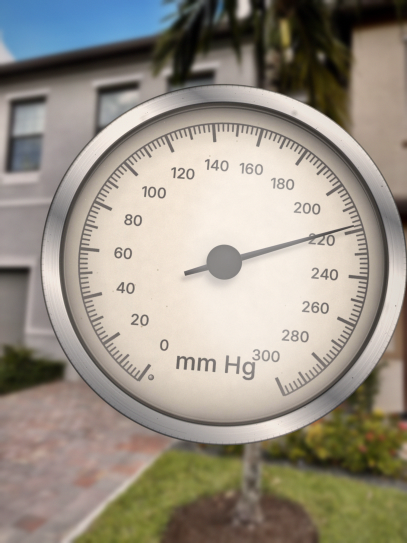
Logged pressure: 218 mmHg
